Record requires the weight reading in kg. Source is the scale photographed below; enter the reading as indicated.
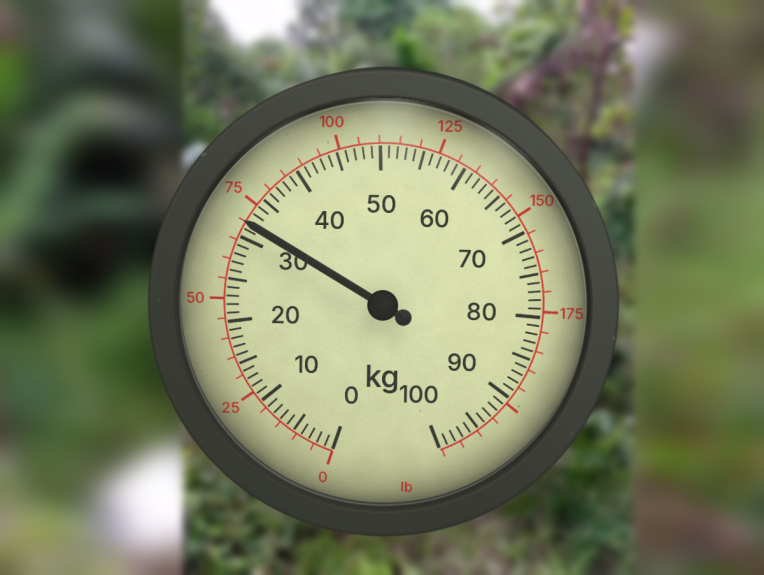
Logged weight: 32 kg
